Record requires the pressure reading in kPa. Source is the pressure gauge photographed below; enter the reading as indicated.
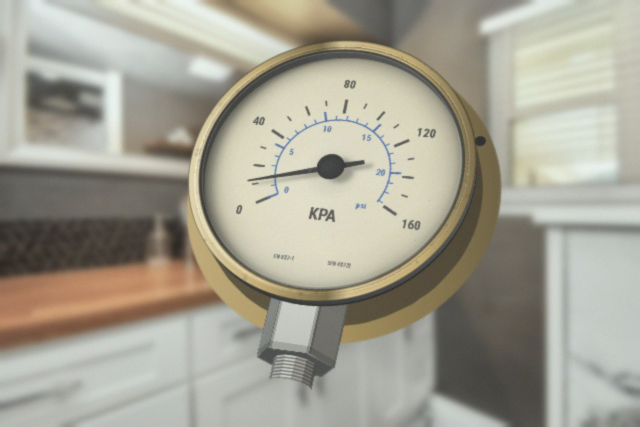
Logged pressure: 10 kPa
